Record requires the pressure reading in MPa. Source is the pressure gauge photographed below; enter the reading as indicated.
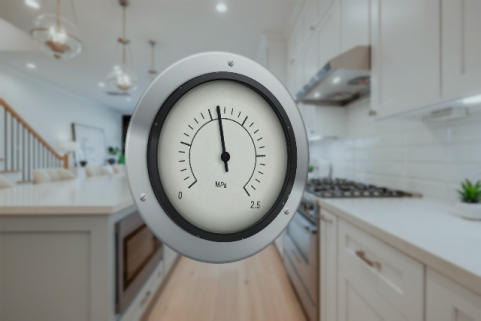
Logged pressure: 1.1 MPa
